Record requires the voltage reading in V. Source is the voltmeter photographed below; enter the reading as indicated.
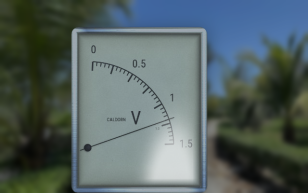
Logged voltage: 1.2 V
